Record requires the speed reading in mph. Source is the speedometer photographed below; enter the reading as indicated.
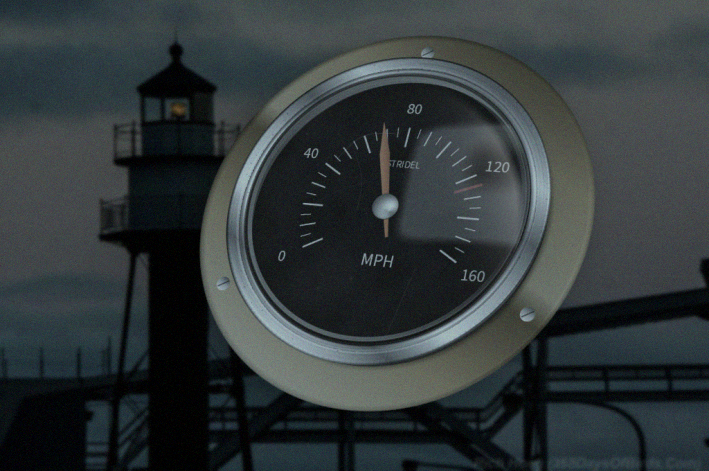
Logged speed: 70 mph
